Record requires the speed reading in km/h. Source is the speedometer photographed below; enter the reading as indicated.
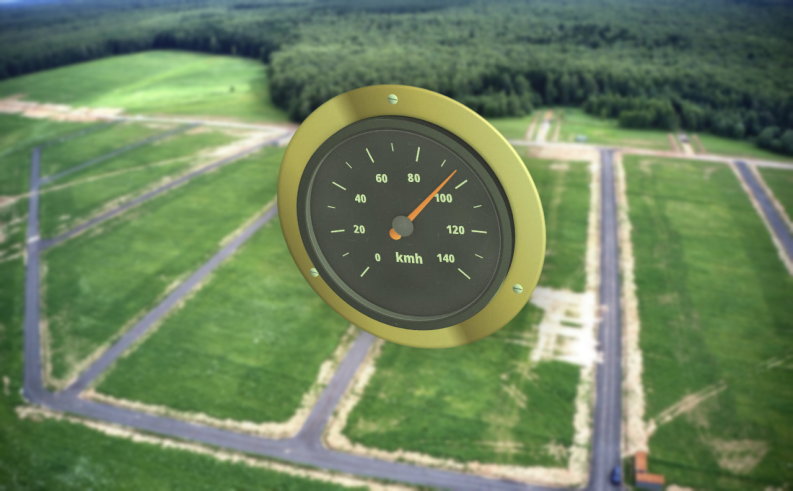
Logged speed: 95 km/h
